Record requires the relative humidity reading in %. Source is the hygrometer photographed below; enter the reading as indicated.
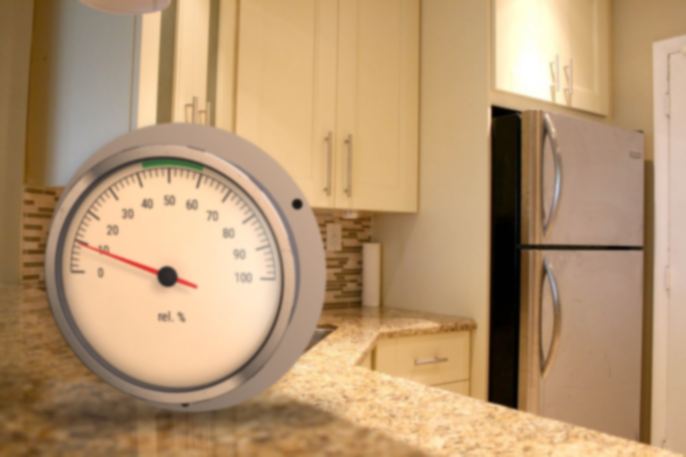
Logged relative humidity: 10 %
